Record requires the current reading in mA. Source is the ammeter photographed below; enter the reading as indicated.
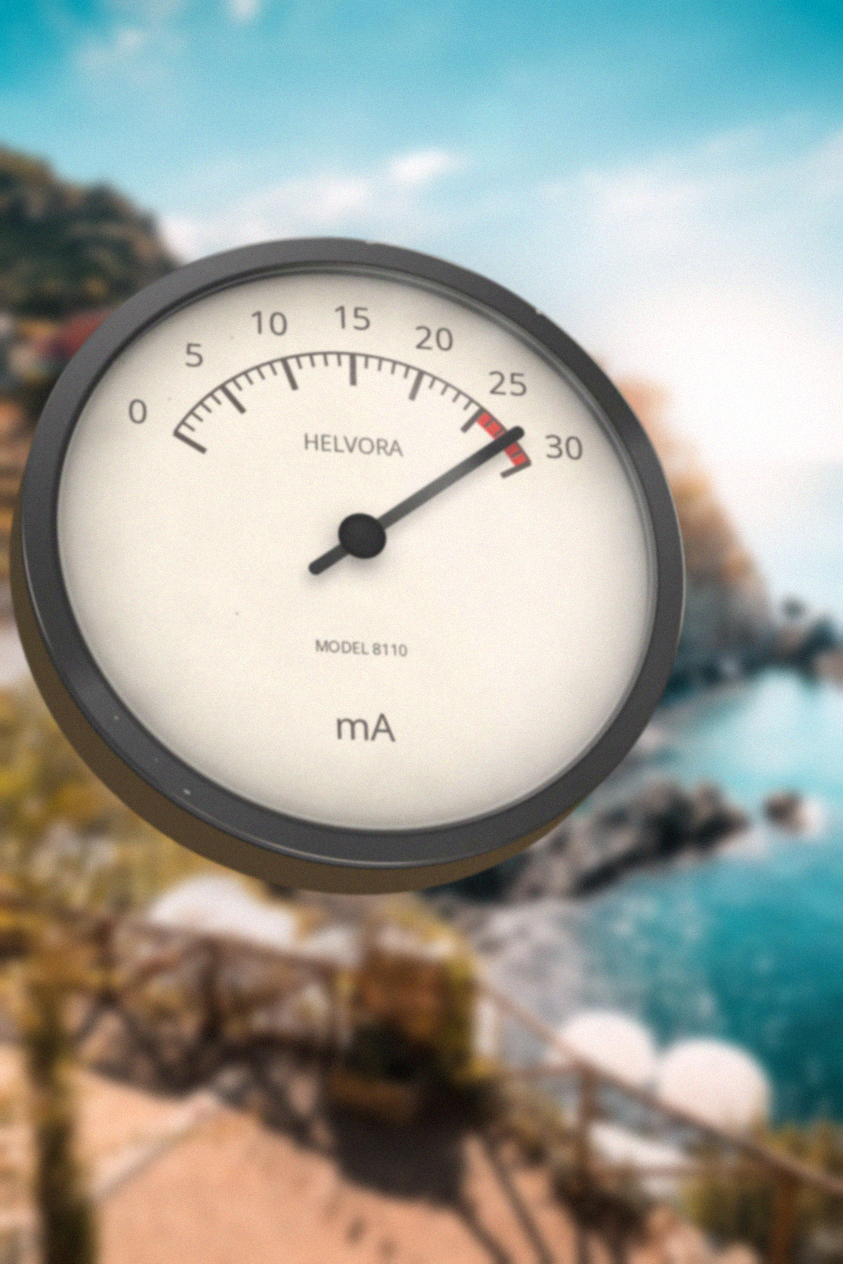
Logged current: 28 mA
